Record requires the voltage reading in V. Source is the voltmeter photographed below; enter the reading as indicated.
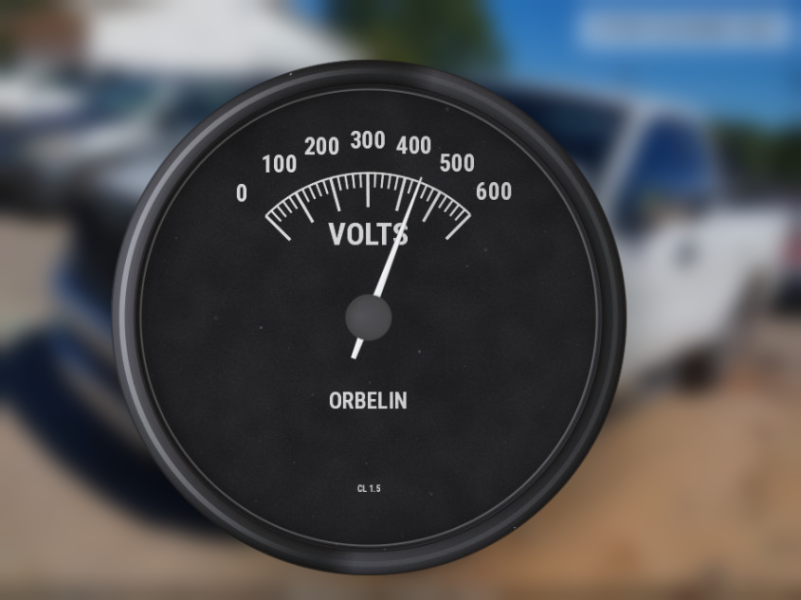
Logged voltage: 440 V
